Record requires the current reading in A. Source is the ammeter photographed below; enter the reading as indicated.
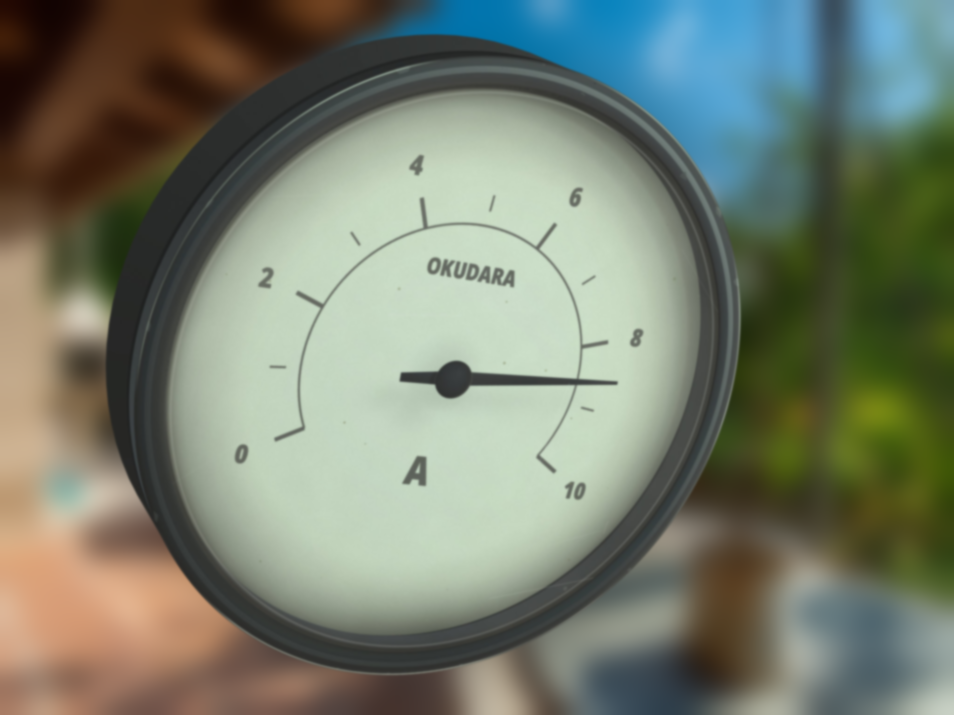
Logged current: 8.5 A
